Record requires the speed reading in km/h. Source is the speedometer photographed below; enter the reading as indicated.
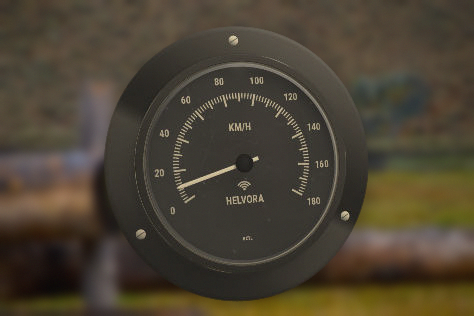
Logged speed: 10 km/h
